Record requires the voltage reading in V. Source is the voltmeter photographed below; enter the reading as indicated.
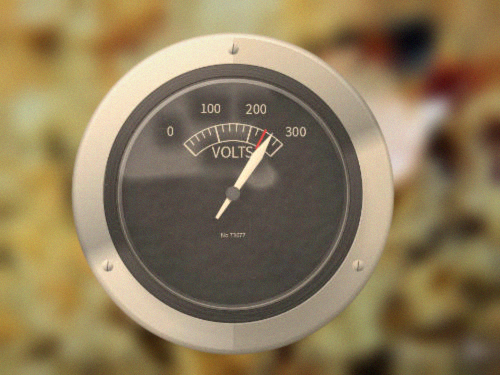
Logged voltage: 260 V
